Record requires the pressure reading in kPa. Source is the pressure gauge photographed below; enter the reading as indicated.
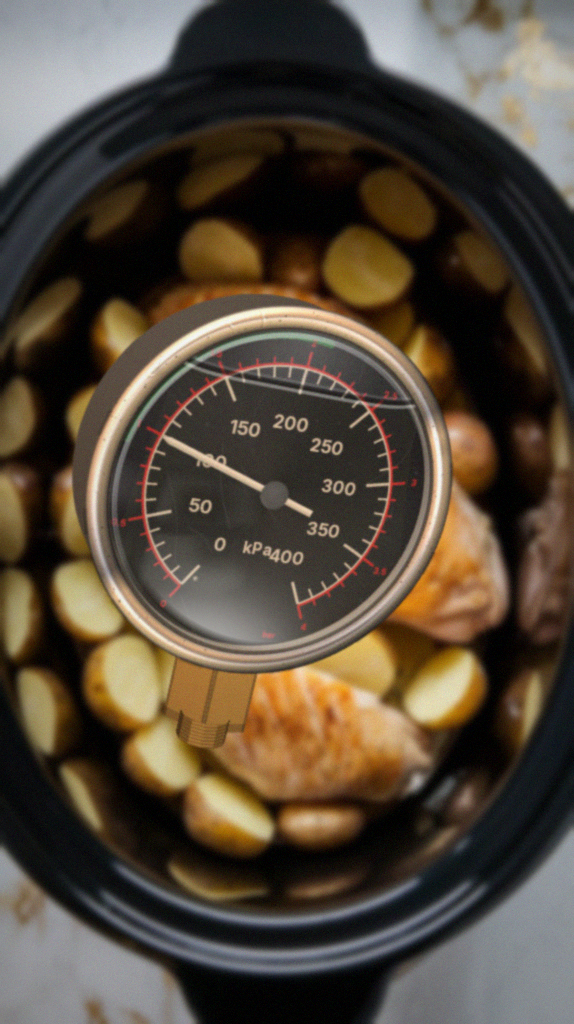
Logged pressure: 100 kPa
